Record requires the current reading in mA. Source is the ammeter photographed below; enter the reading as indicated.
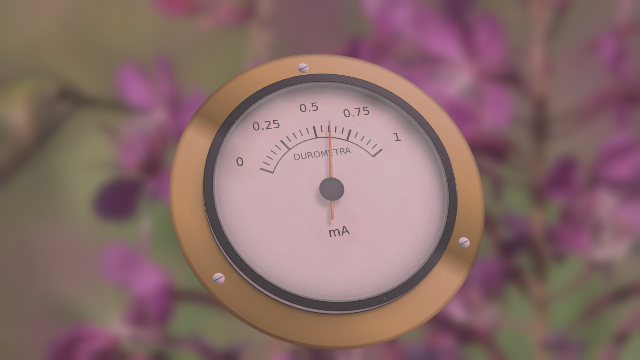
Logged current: 0.6 mA
